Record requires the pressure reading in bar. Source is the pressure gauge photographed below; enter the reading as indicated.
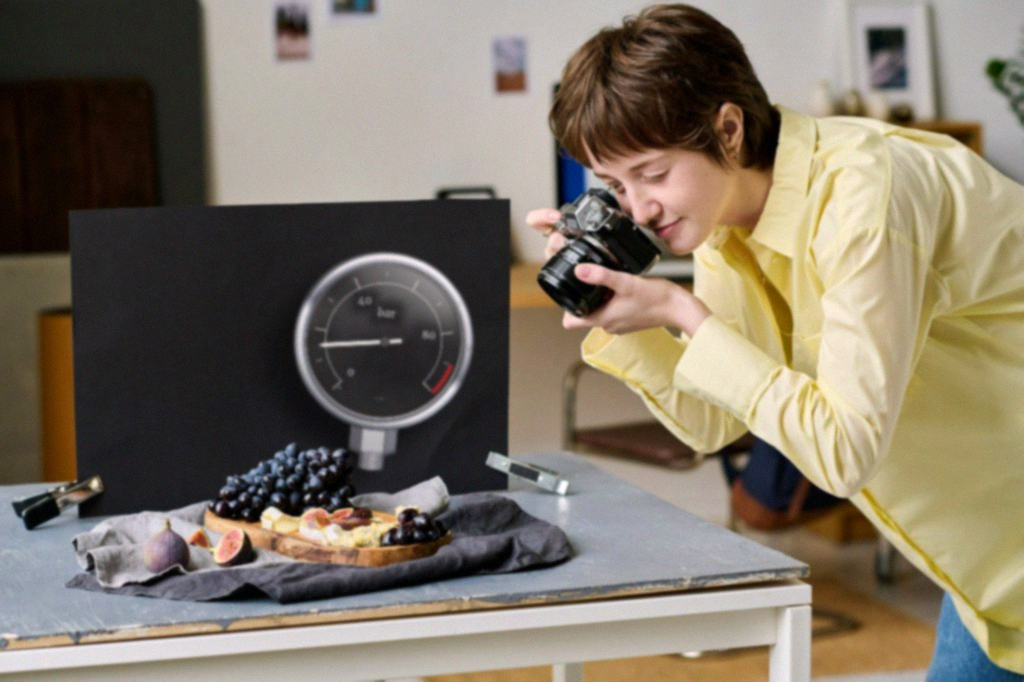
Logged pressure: 15 bar
